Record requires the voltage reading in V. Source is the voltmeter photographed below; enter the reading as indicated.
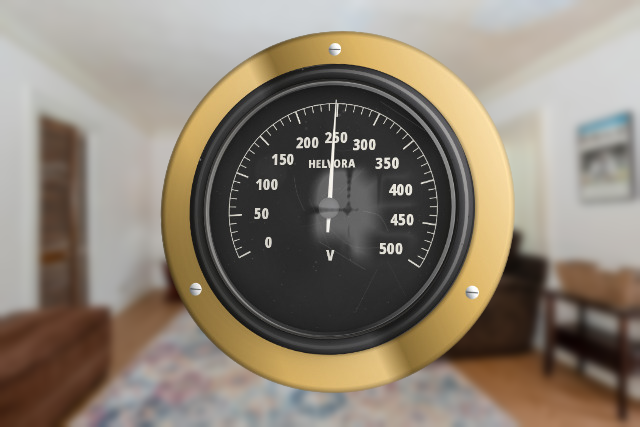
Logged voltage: 250 V
